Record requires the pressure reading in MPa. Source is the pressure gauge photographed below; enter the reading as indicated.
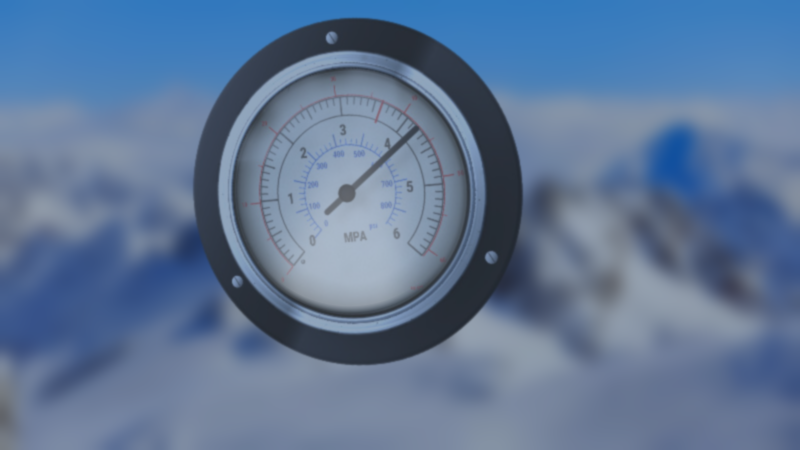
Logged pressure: 4.2 MPa
